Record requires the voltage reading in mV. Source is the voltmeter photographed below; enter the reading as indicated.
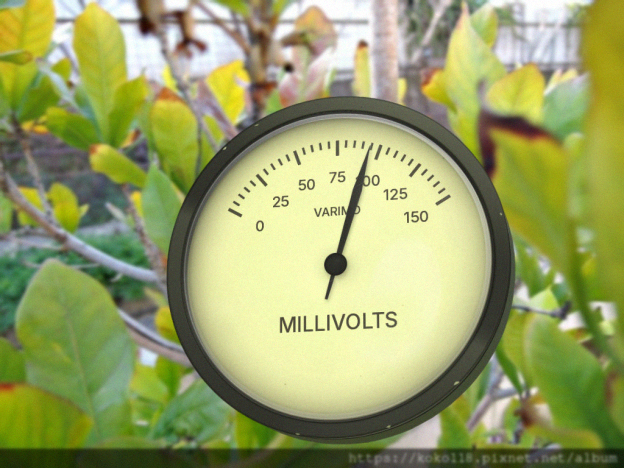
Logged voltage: 95 mV
